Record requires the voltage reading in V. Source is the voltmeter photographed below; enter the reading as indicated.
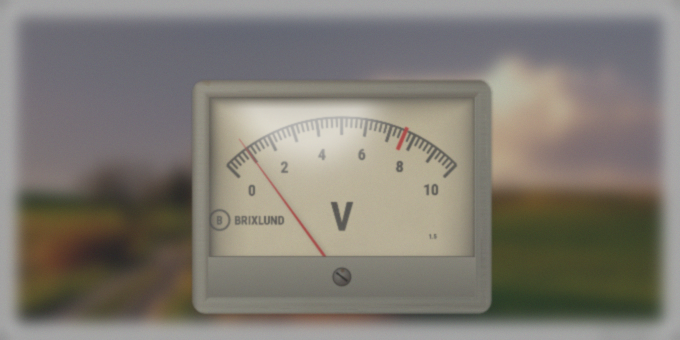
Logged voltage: 1 V
